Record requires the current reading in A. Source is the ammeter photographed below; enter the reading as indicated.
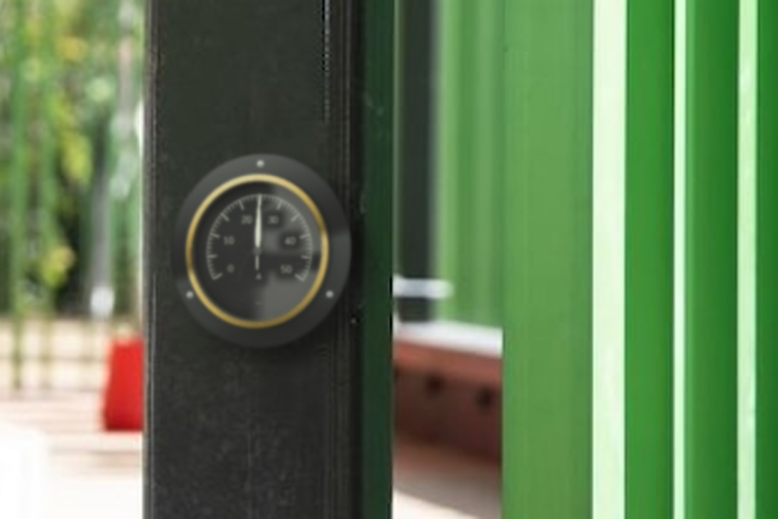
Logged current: 25 A
